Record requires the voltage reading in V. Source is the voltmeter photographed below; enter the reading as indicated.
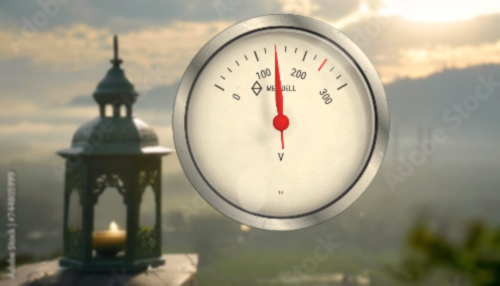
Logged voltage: 140 V
